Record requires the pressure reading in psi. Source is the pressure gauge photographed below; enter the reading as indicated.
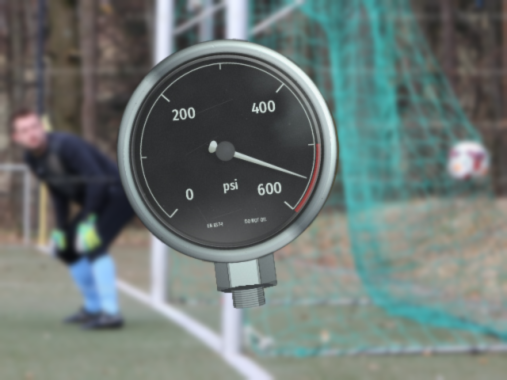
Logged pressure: 550 psi
